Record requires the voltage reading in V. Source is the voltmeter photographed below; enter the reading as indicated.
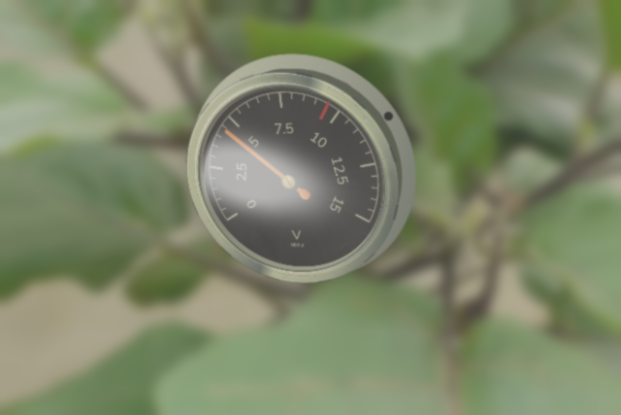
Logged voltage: 4.5 V
